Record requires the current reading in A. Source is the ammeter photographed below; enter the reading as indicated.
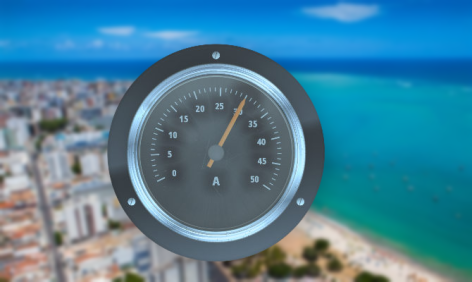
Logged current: 30 A
